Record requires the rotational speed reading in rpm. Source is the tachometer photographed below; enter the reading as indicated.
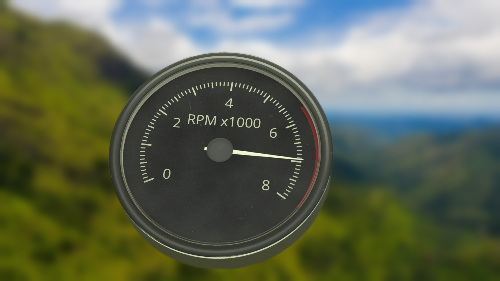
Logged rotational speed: 7000 rpm
